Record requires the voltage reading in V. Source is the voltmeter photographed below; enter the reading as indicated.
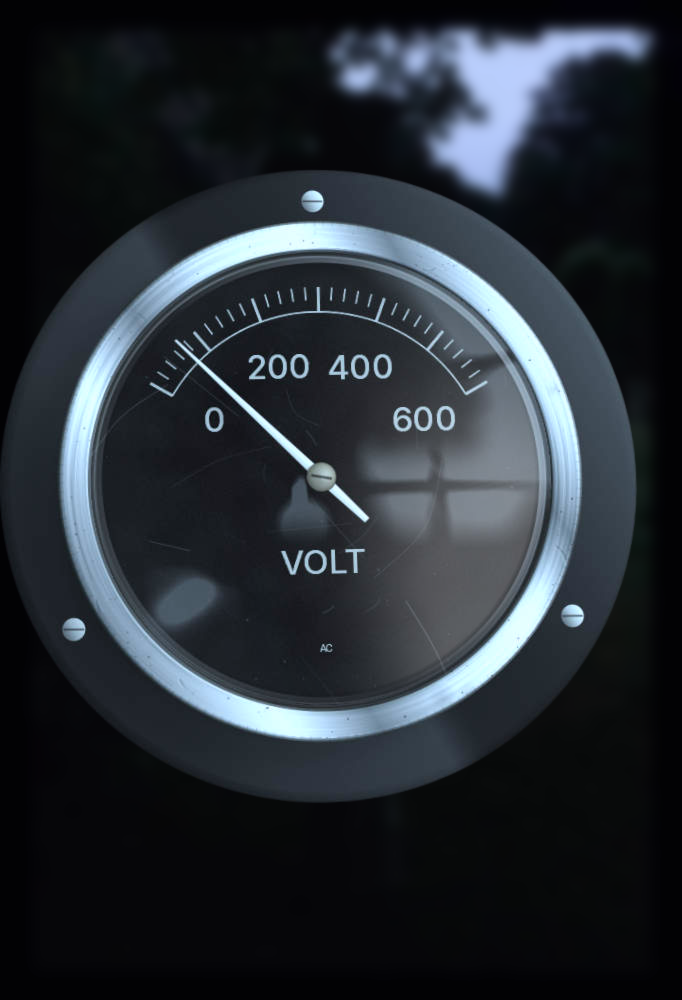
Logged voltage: 70 V
